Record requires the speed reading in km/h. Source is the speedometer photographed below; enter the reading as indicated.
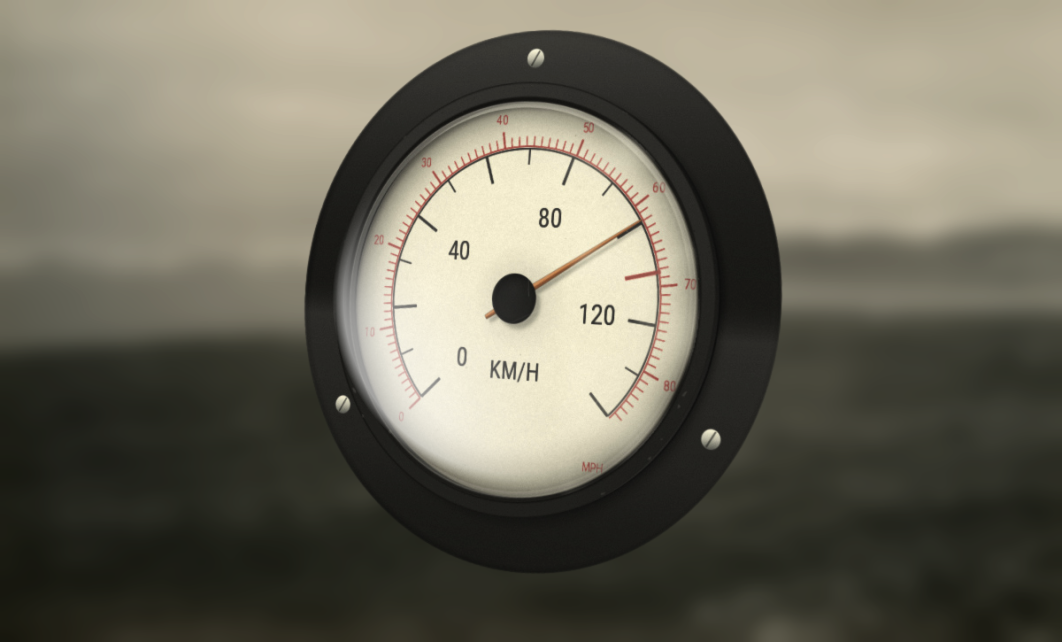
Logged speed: 100 km/h
